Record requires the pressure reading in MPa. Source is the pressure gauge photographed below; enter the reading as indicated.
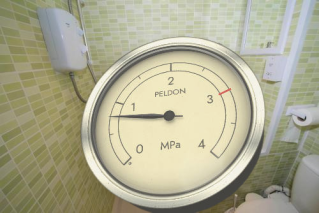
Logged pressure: 0.75 MPa
